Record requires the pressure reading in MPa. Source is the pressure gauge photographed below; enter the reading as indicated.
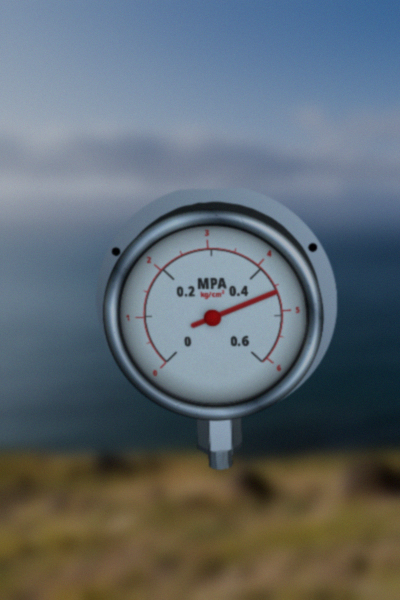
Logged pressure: 0.45 MPa
